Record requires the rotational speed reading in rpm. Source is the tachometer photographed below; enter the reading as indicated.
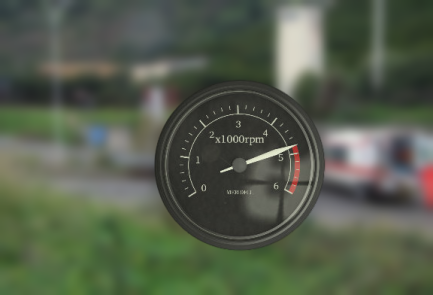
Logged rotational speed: 4800 rpm
